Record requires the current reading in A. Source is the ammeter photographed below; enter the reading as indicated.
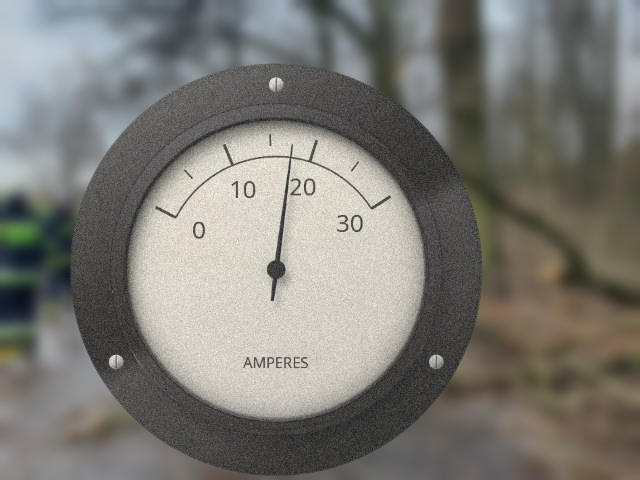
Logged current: 17.5 A
